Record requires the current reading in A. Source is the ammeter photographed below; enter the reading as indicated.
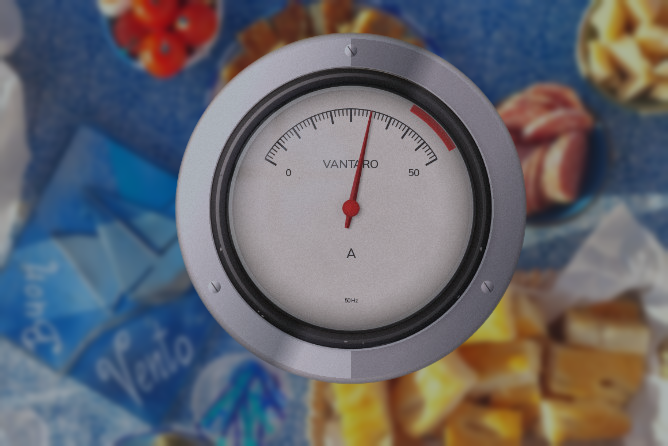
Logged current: 30 A
